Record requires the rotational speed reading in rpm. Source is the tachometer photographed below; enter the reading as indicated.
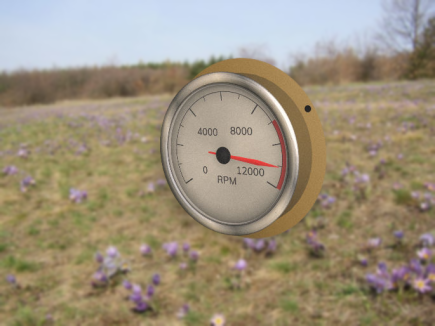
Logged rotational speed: 11000 rpm
